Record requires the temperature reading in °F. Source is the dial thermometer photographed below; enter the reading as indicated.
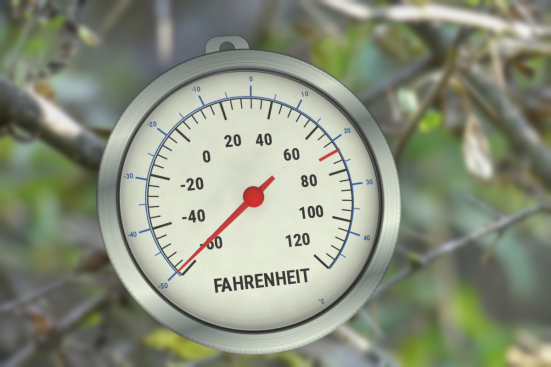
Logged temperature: -58 °F
